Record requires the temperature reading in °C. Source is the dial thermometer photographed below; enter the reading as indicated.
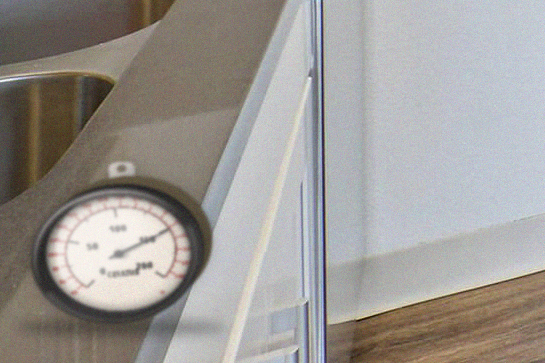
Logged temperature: 150 °C
